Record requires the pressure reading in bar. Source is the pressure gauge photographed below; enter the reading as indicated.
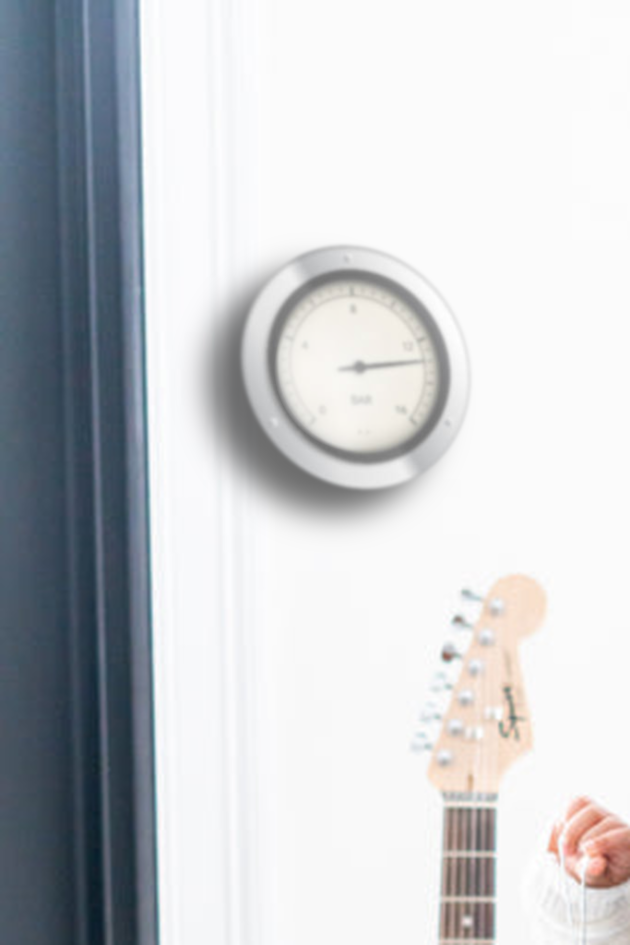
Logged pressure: 13 bar
